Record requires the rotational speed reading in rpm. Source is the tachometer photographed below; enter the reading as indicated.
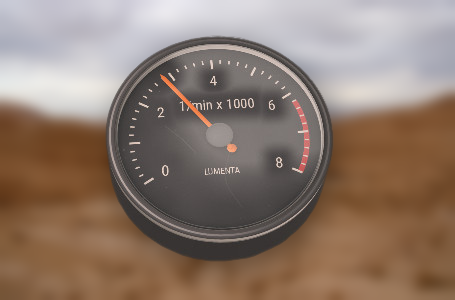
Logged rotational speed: 2800 rpm
